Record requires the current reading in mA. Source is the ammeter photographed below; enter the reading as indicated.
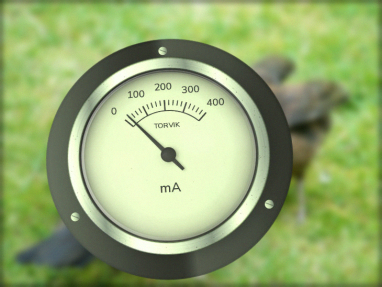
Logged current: 20 mA
